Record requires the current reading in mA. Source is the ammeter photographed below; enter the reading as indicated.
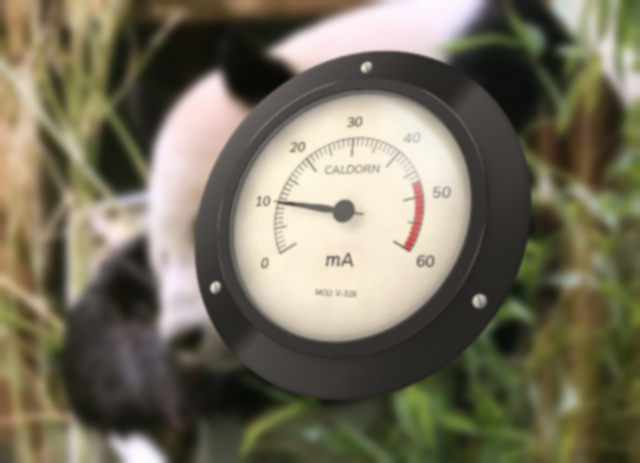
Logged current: 10 mA
